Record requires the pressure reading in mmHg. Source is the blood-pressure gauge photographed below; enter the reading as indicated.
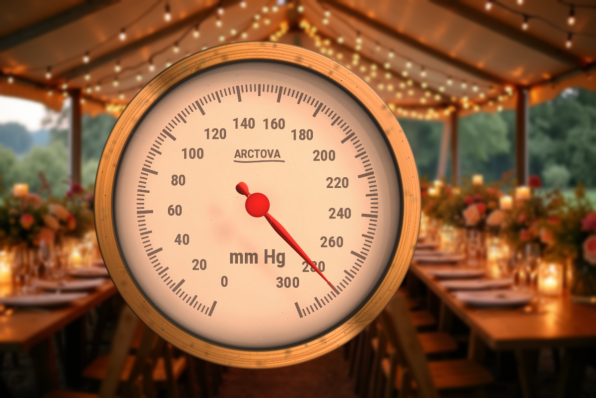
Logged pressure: 280 mmHg
